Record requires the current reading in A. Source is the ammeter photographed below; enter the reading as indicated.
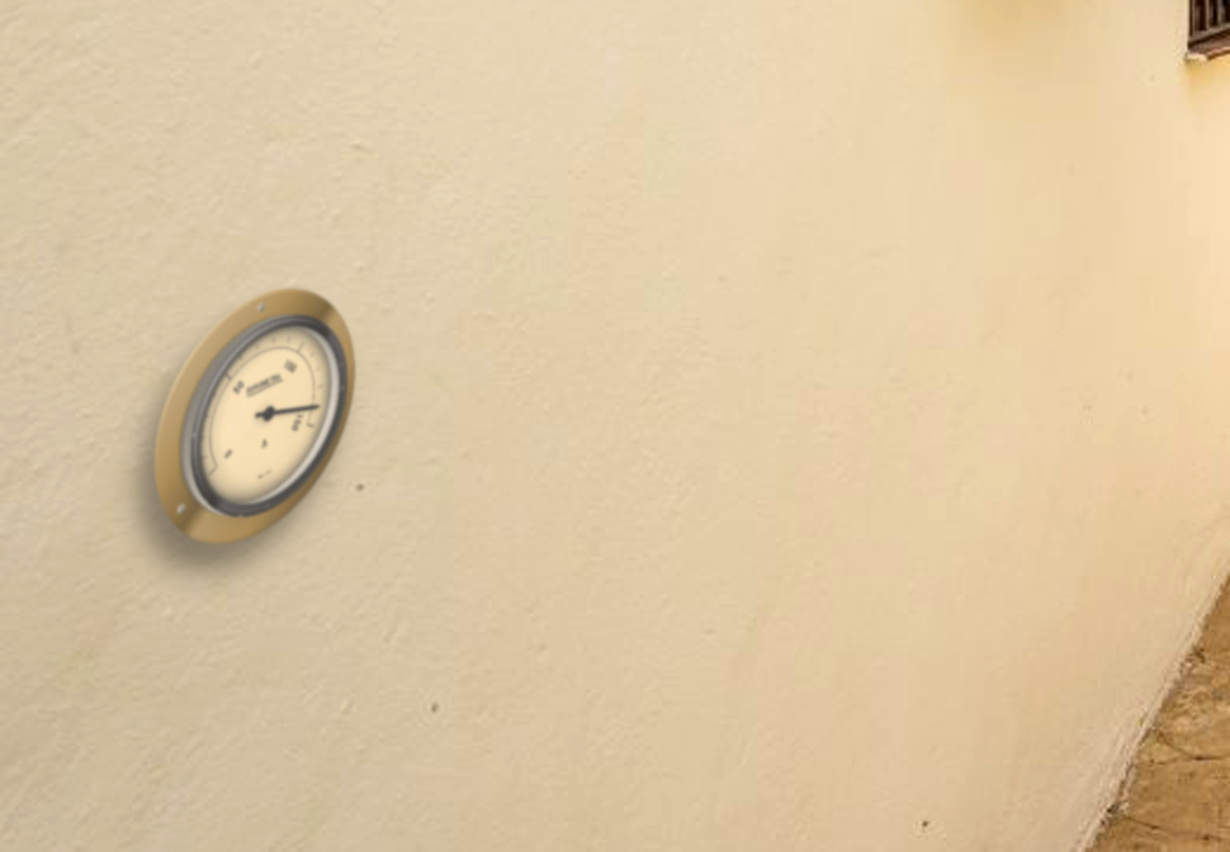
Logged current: 140 A
